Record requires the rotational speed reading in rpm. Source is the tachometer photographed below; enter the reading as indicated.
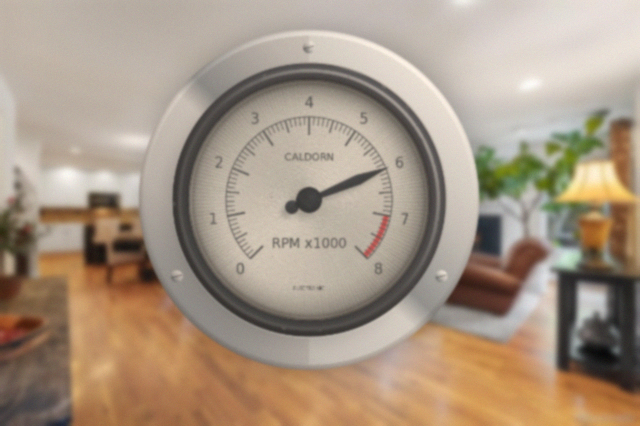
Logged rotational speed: 6000 rpm
